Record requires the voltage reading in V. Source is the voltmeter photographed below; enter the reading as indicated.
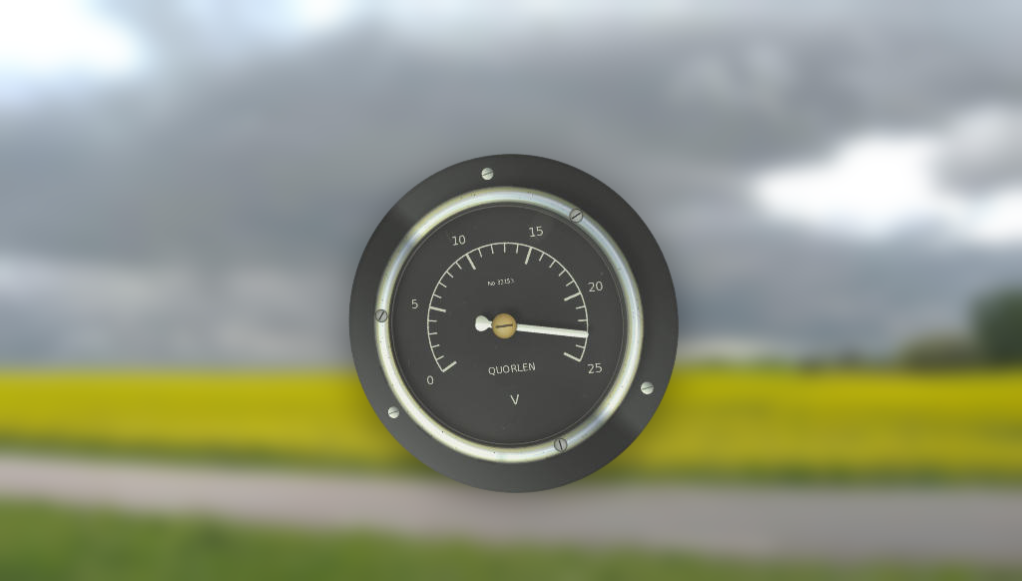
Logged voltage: 23 V
